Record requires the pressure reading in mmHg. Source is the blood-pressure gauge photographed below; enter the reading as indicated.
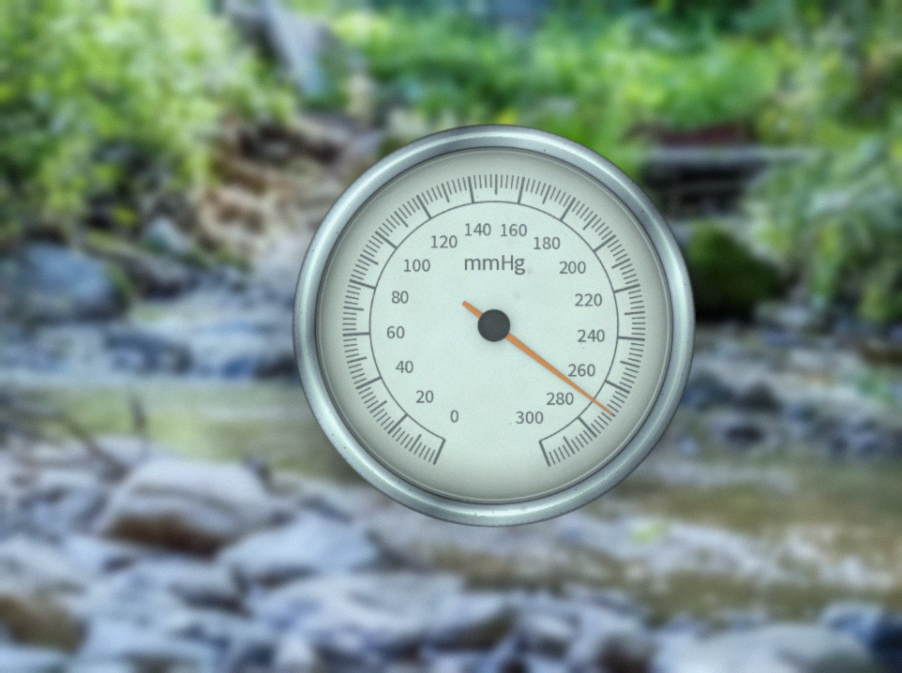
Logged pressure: 270 mmHg
